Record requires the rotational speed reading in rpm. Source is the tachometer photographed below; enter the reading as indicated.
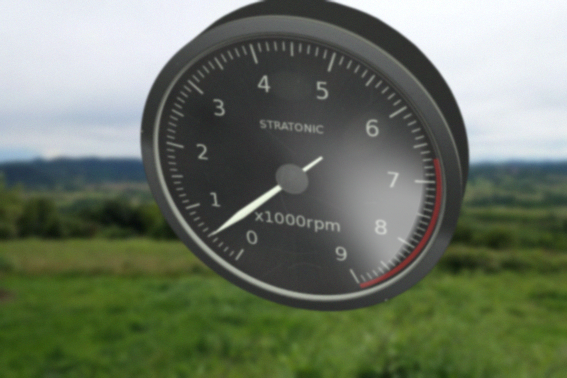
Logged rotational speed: 500 rpm
